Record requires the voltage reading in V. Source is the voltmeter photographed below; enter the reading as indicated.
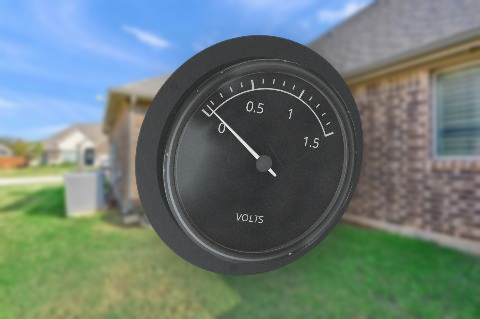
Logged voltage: 0.05 V
